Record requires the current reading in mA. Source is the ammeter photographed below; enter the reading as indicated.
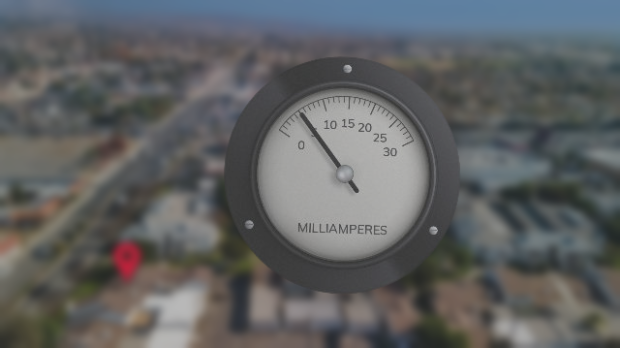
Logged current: 5 mA
